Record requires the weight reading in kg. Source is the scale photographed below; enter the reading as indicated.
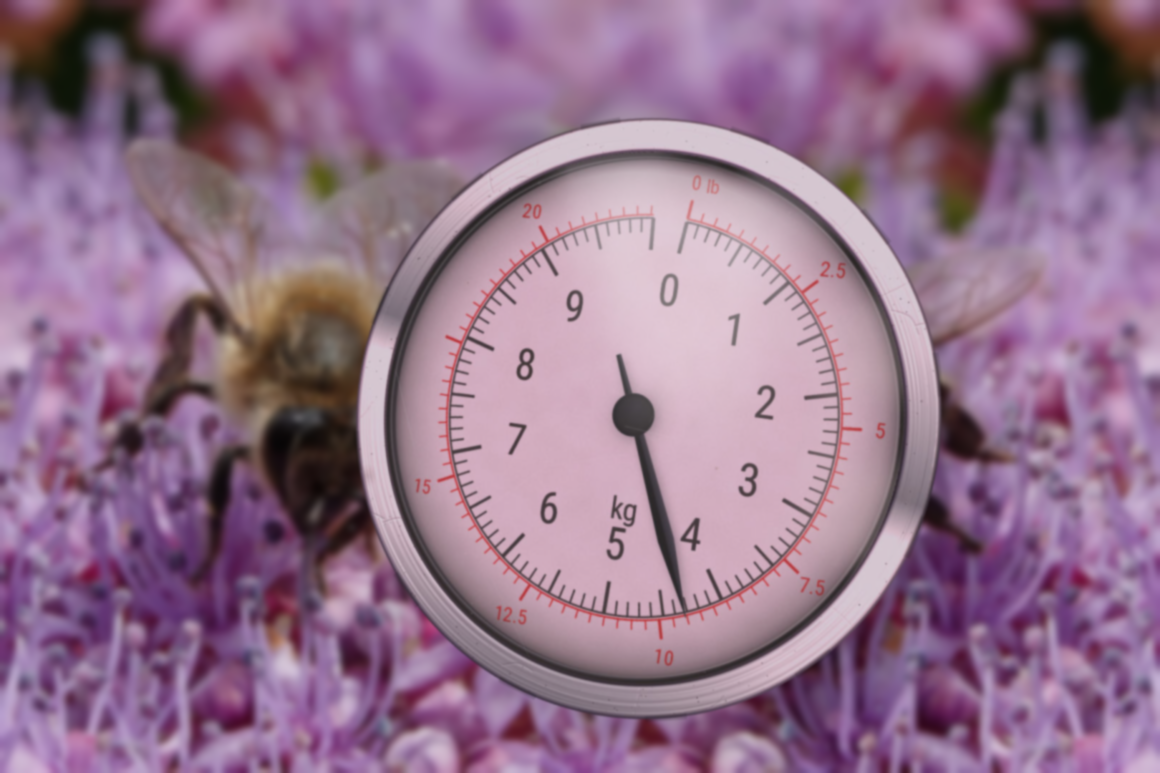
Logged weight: 4.3 kg
